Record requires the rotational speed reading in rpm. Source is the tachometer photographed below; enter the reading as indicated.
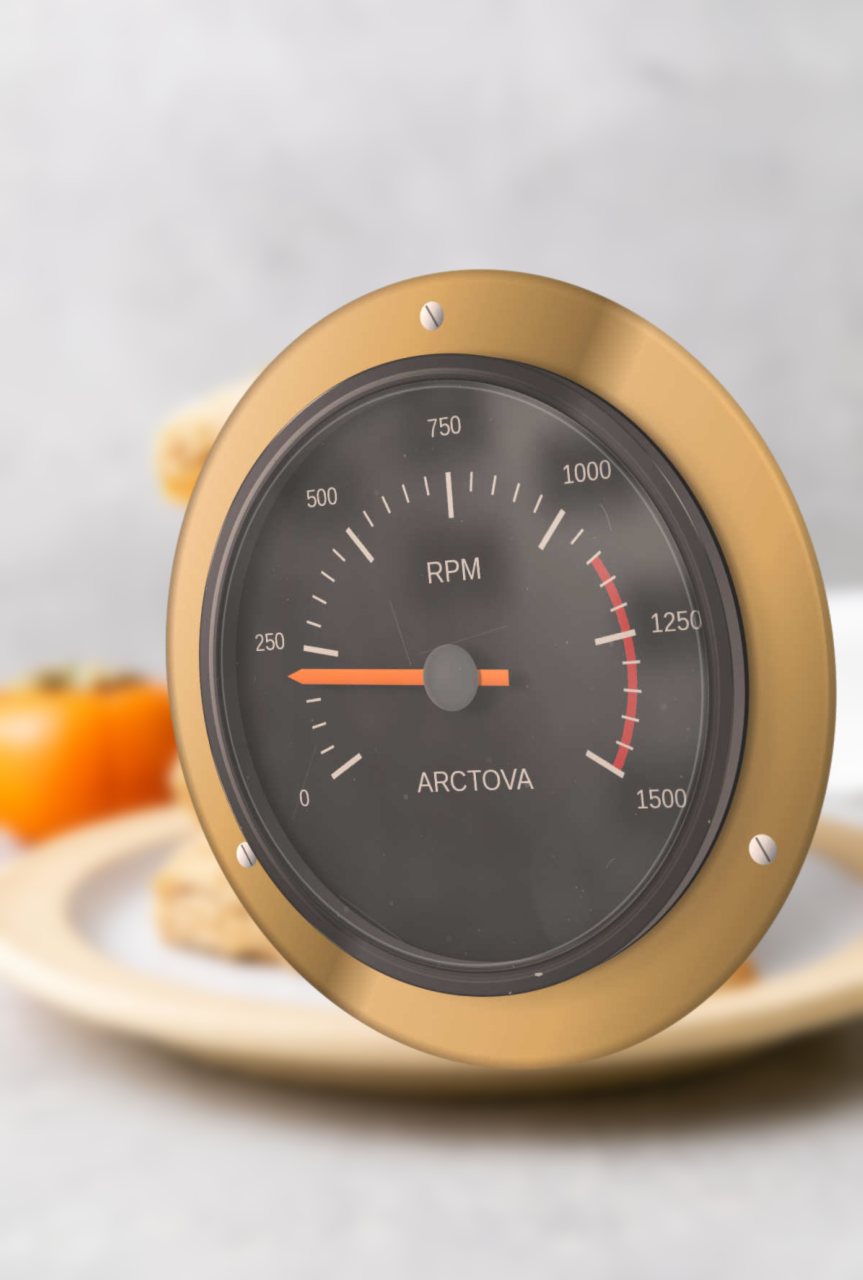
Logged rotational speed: 200 rpm
